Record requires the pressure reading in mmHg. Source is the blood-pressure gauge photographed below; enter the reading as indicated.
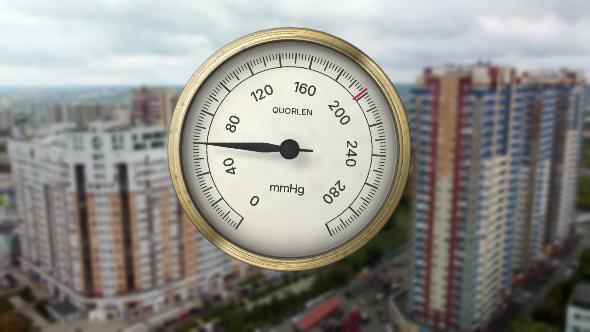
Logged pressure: 60 mmHg
